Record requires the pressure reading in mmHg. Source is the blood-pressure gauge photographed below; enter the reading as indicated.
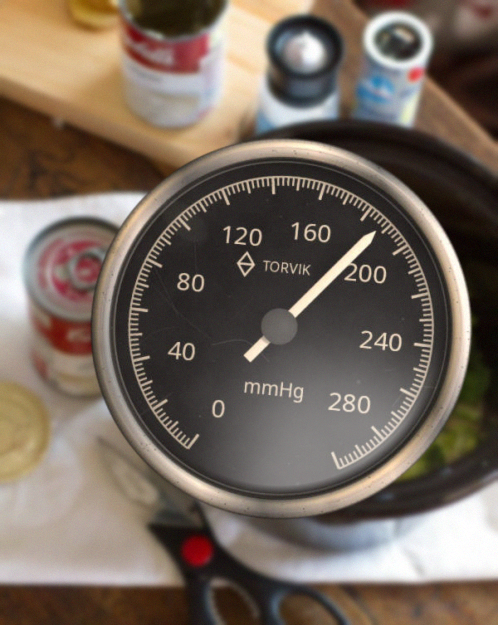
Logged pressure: 188 mmHg
